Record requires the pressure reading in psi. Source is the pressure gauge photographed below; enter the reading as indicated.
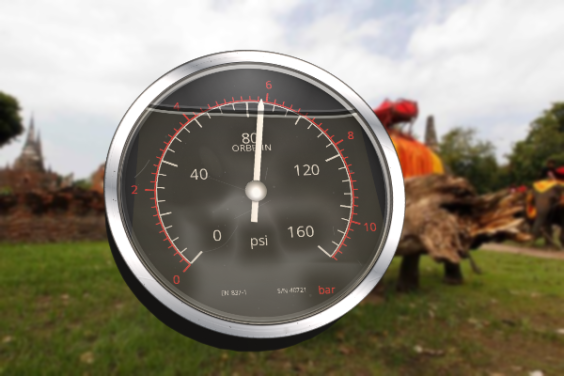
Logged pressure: 85 psi
